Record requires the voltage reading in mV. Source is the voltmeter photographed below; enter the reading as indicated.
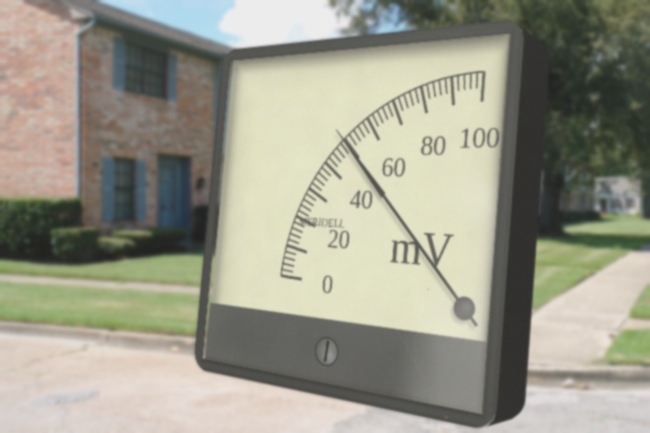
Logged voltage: 50 mV
